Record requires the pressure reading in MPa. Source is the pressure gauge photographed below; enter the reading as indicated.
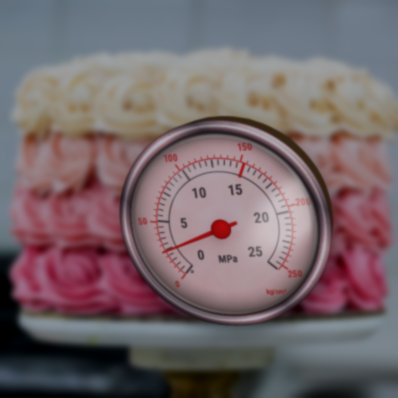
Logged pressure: 2.5 MPa
